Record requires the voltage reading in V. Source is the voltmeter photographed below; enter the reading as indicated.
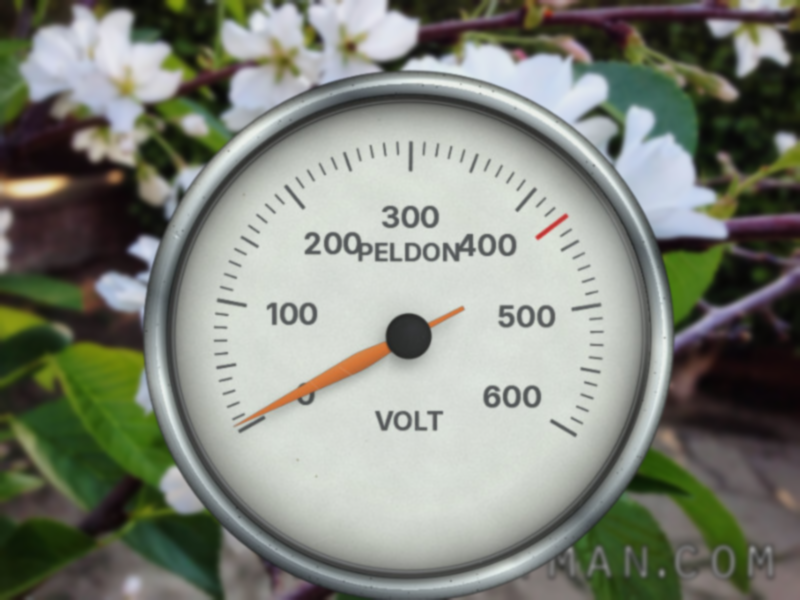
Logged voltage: 5 V
